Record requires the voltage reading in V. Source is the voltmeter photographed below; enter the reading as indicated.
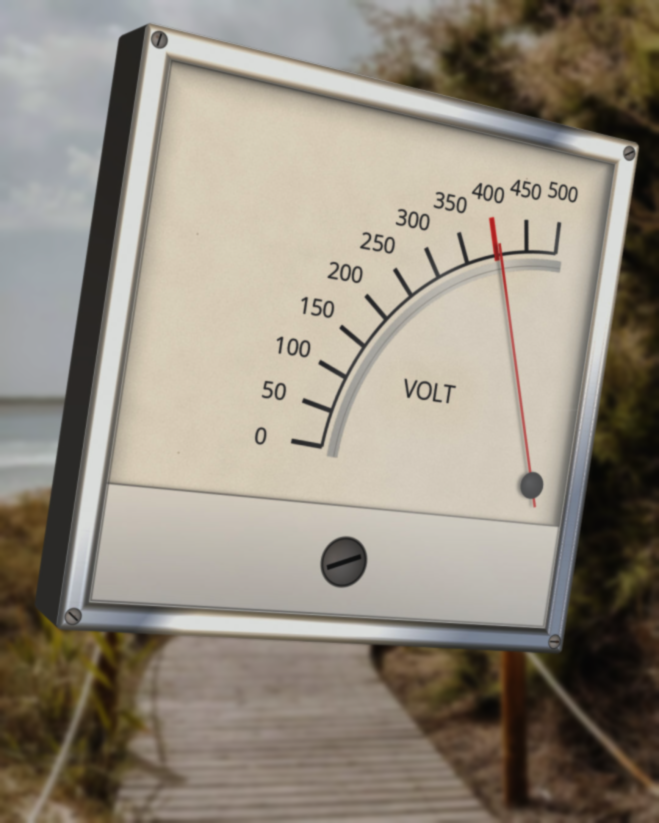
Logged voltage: 400 V
